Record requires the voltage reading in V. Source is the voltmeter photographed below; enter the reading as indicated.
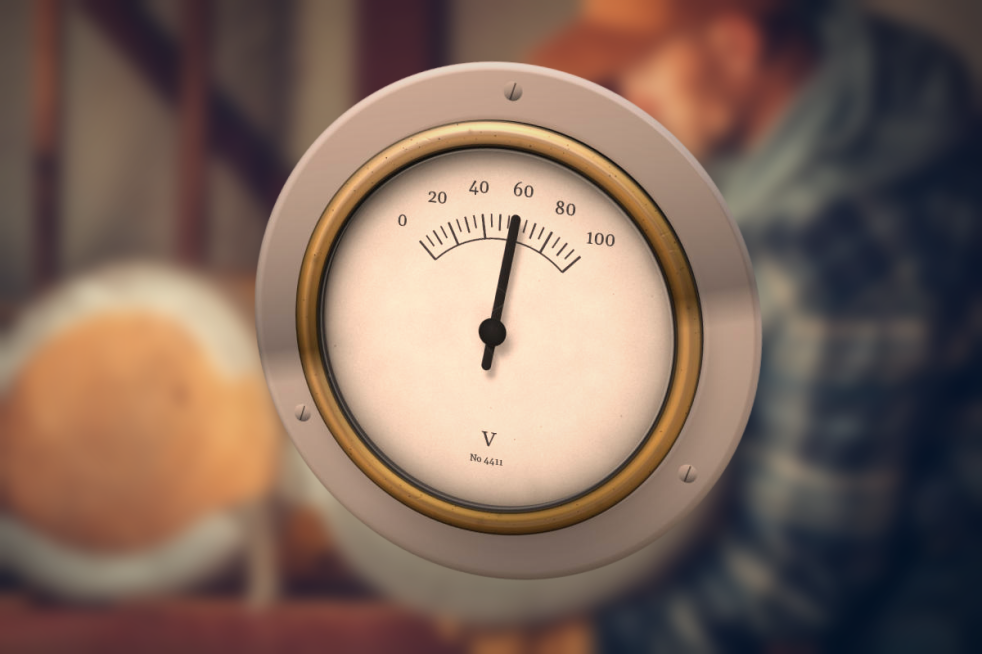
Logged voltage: 60 V
